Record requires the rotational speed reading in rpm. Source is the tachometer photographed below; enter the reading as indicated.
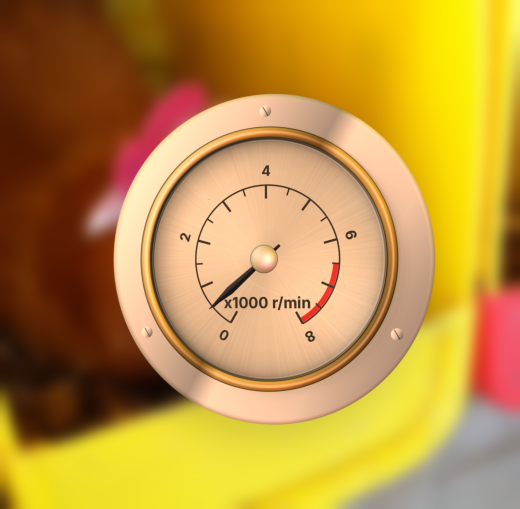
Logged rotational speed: 500 rpm
